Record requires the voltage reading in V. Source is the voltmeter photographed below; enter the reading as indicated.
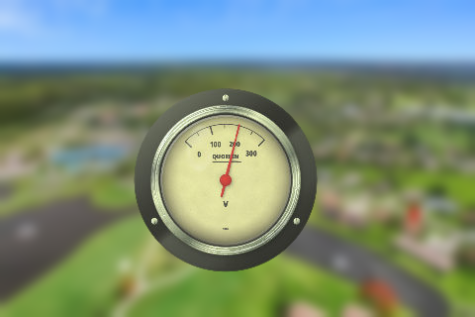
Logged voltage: 200 V
